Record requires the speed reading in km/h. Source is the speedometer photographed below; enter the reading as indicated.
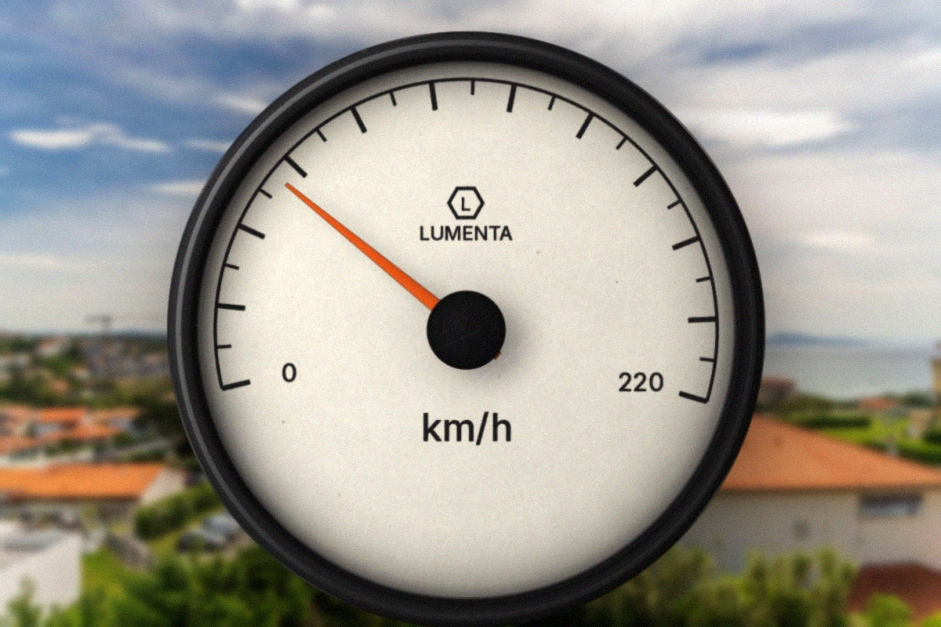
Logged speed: 55 km/h
